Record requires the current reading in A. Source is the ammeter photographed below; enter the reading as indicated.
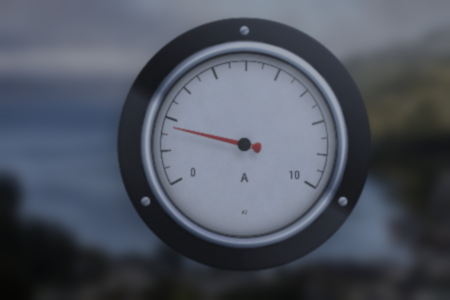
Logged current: 1.75 A
